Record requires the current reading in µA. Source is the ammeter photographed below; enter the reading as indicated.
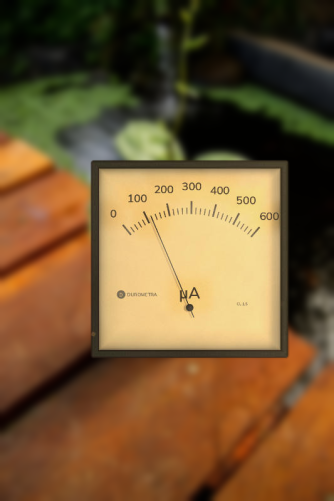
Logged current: 120 µA
